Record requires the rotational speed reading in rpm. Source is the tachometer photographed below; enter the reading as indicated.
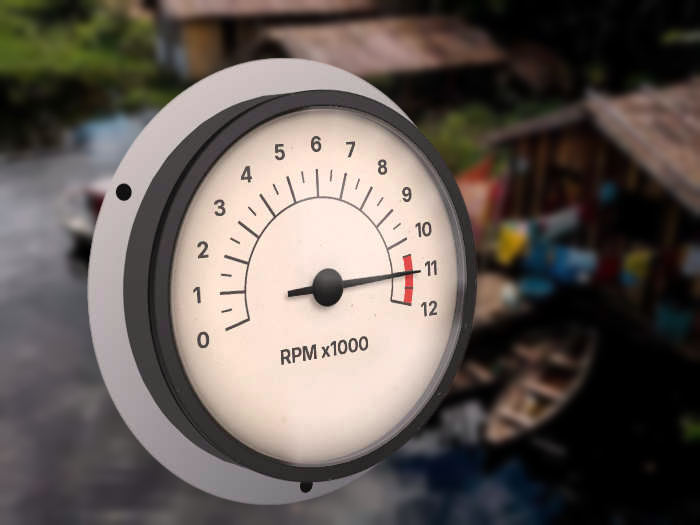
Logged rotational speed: 11000 rpm
